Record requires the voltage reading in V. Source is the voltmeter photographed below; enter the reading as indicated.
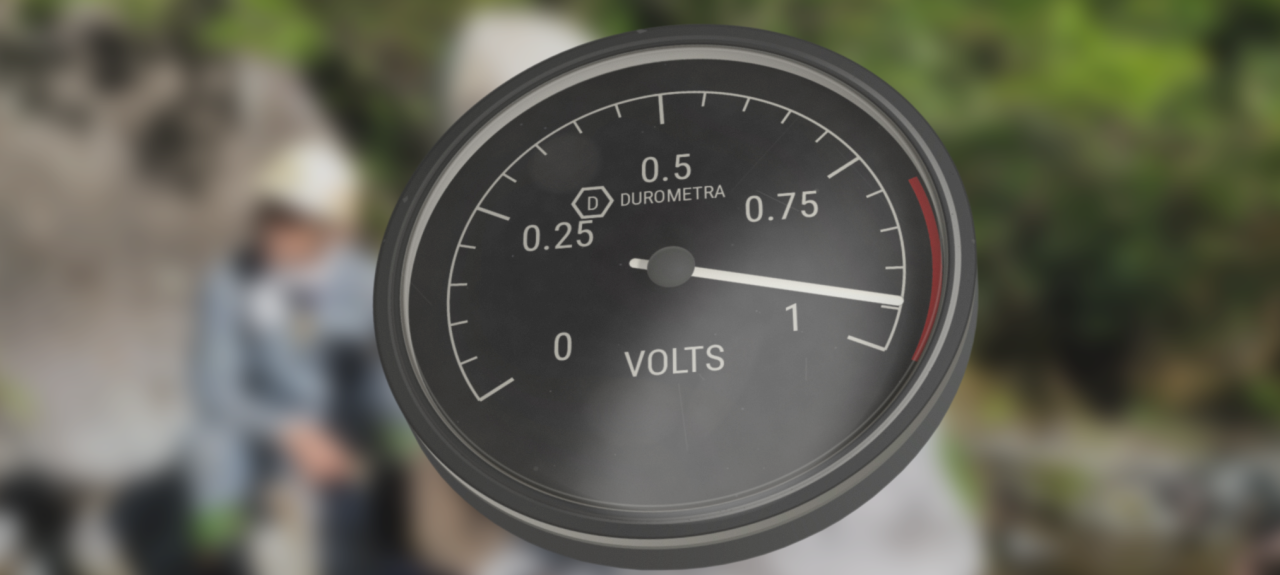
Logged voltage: 0.95 V
